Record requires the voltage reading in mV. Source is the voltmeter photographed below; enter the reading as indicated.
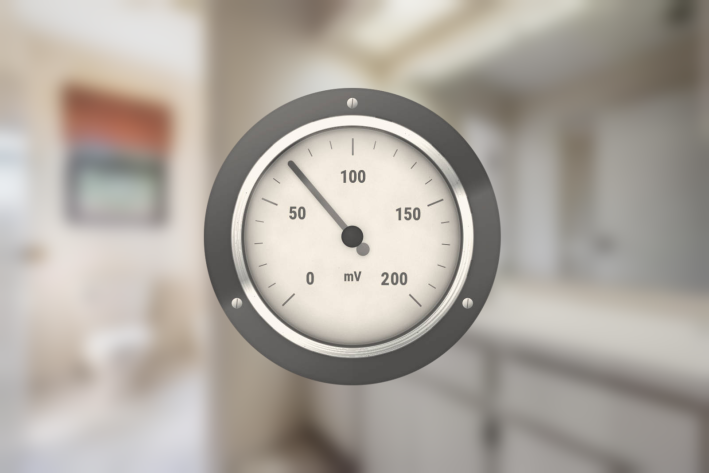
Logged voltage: 70 mV
